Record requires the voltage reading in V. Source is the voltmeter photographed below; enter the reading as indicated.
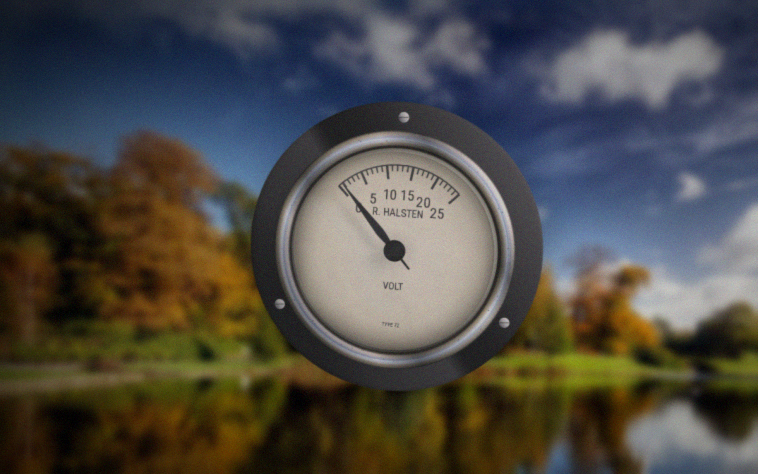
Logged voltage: 1 V
